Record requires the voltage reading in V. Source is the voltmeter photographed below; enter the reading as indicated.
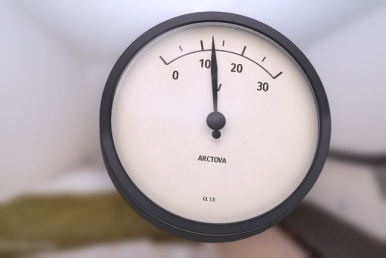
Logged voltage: 12.5 V
